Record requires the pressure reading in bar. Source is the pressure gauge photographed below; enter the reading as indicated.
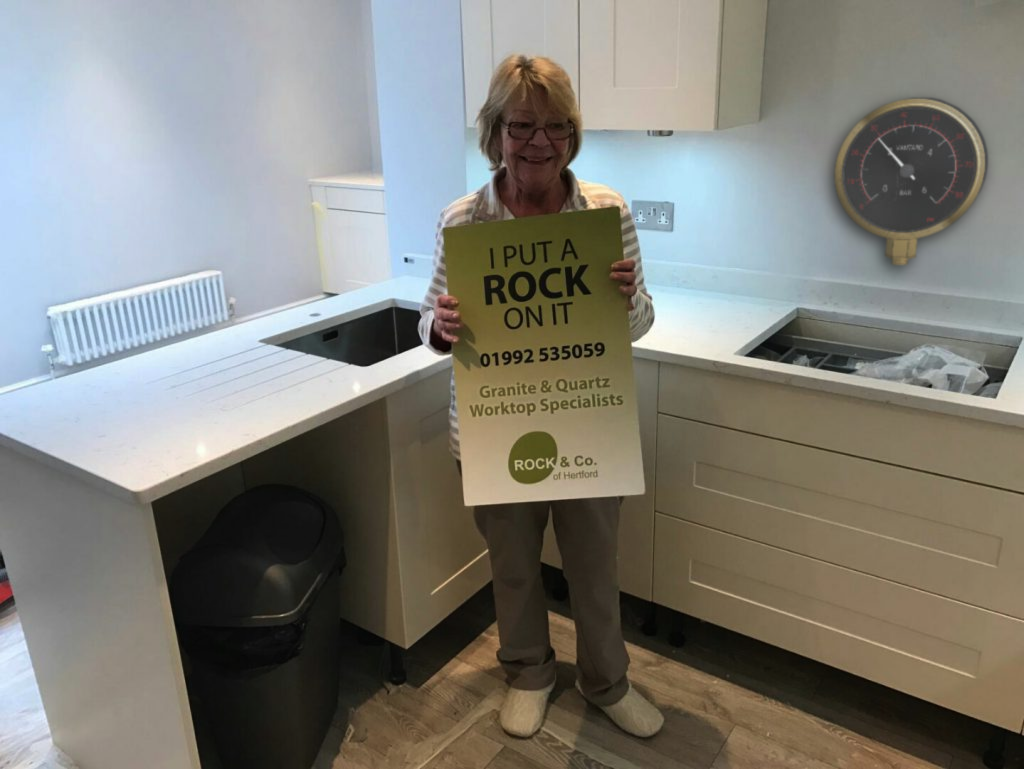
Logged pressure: 2 bar
